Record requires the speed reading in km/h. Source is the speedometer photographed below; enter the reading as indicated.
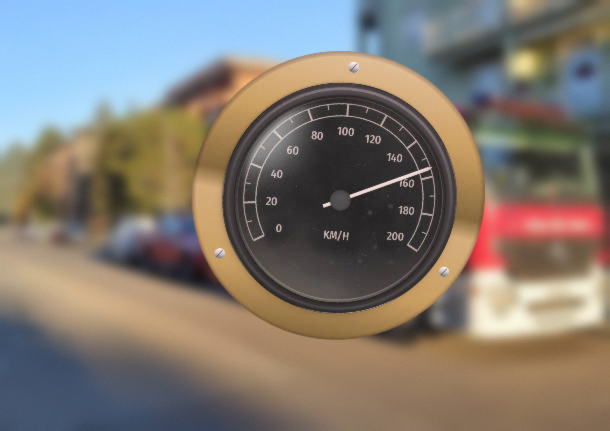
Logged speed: 155 km/h
